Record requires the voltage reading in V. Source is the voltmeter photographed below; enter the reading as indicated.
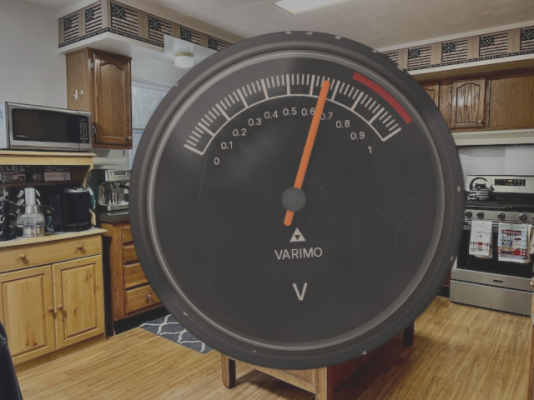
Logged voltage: 0.66 V
